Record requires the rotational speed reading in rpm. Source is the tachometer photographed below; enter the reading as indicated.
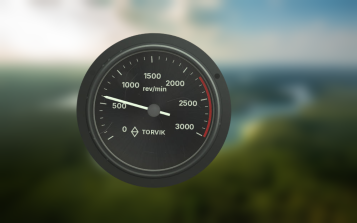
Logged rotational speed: 600 rpm
